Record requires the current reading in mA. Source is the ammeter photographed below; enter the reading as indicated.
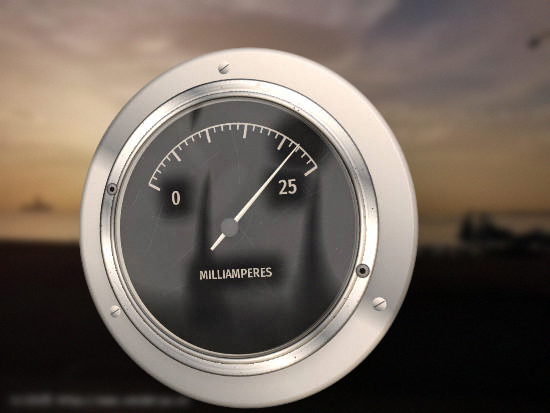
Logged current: 22 mA
